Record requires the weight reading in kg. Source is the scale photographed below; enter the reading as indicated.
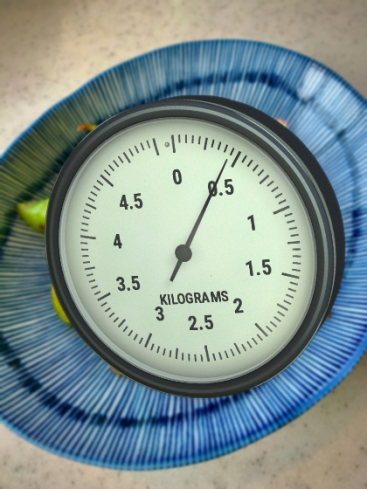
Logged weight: 0.45 kg
